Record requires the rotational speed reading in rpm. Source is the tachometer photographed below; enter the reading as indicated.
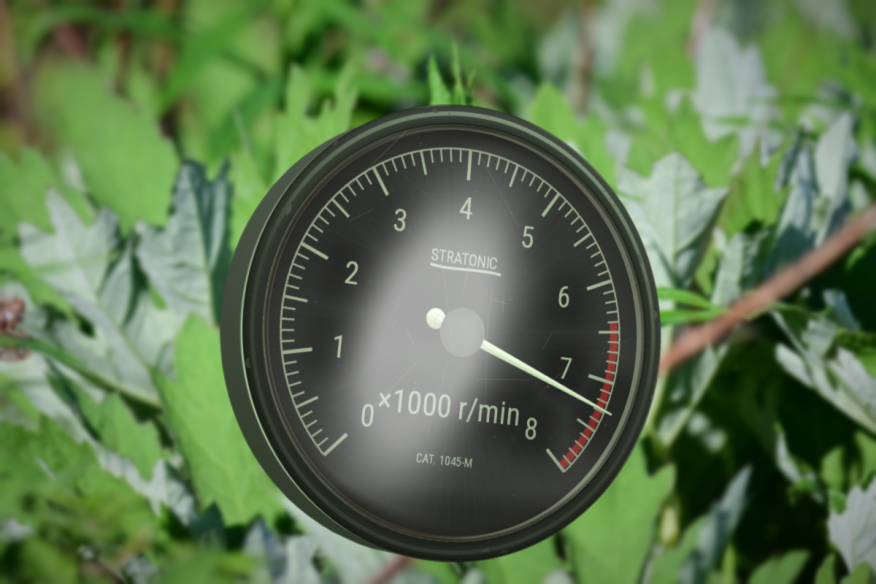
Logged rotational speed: 7300 rpm
